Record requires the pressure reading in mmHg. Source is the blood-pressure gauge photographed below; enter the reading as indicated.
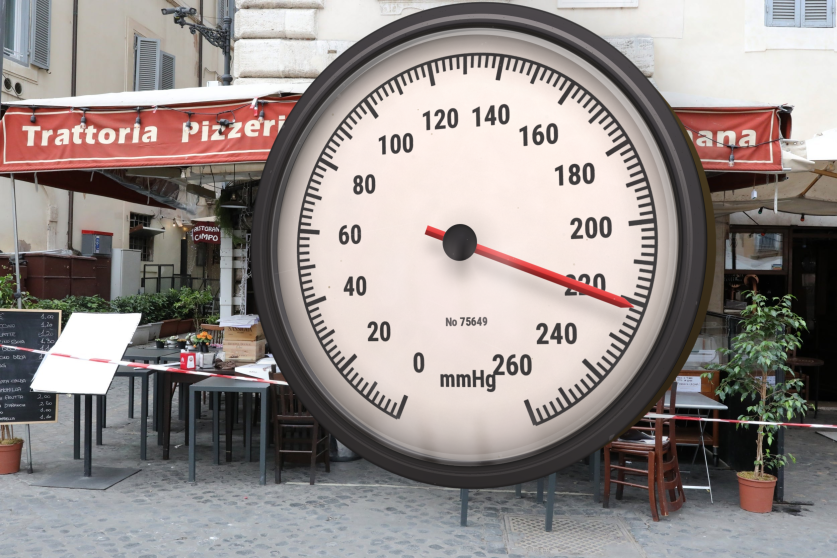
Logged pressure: 221 mmHg
